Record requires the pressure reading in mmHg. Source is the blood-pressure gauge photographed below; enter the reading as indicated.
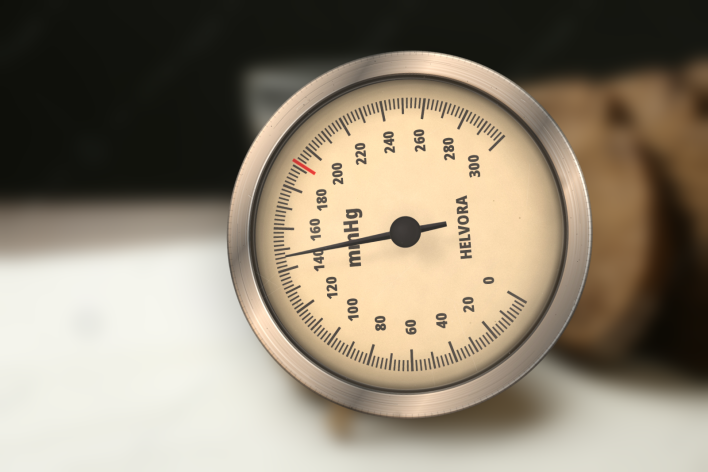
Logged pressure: 146 mmHg
